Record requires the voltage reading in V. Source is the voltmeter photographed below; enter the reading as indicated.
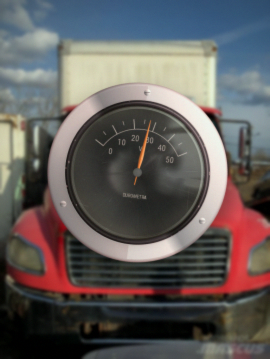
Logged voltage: 27.5 V
